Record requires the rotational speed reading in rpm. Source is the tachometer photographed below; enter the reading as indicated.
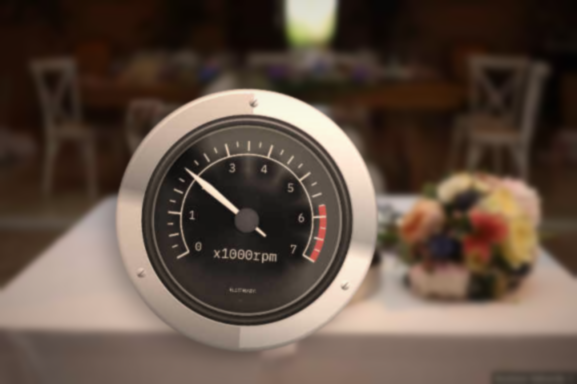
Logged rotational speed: 2000 rpm
